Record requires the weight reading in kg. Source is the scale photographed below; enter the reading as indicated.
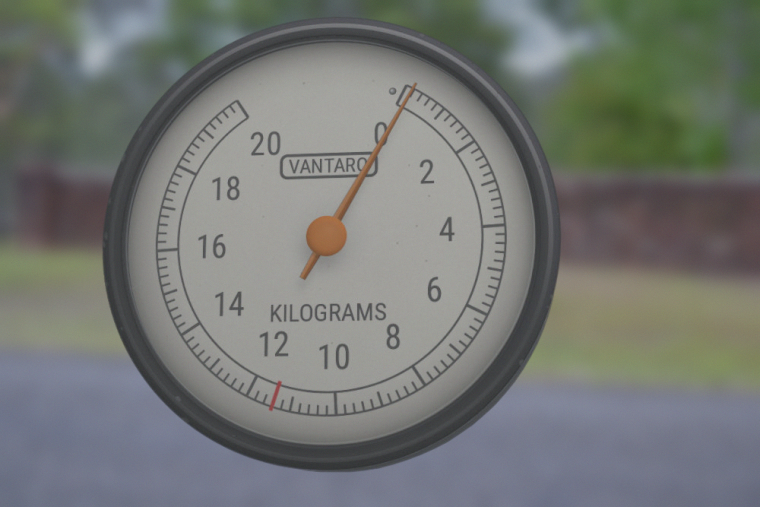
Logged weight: 0.2 kg
